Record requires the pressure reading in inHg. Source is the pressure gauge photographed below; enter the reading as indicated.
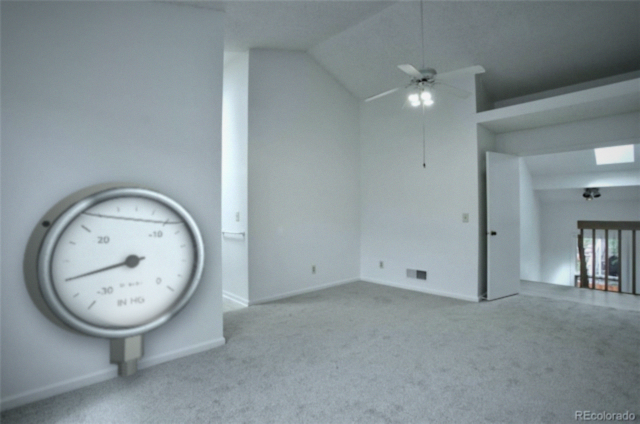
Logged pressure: -26 inHg
